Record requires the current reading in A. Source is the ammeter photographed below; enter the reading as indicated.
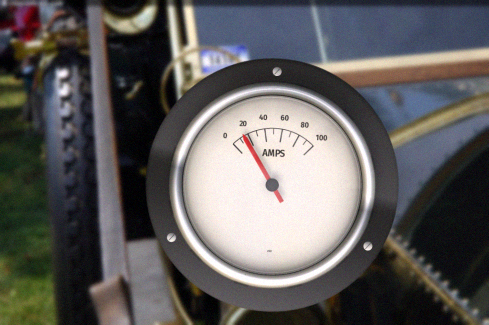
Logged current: 15 A
